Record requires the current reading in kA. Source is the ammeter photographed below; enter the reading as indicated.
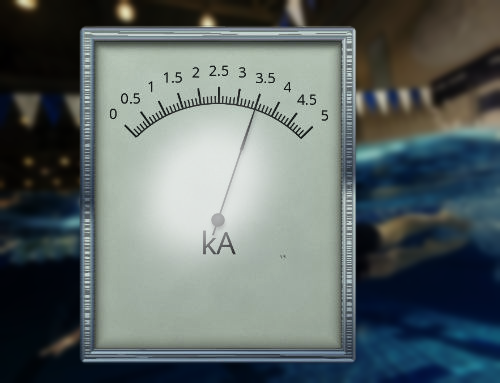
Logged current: 3.5 kA
